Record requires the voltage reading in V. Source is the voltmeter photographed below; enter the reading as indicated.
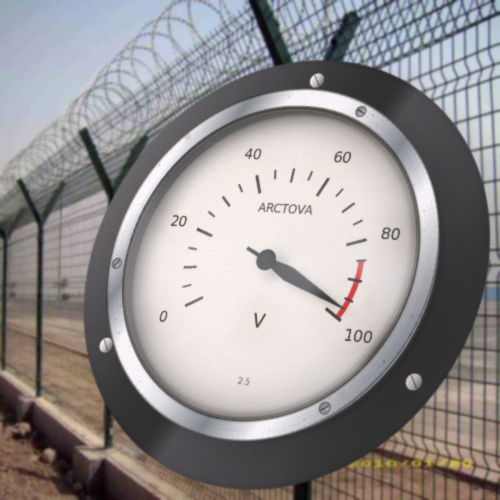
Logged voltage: 97.5 V
